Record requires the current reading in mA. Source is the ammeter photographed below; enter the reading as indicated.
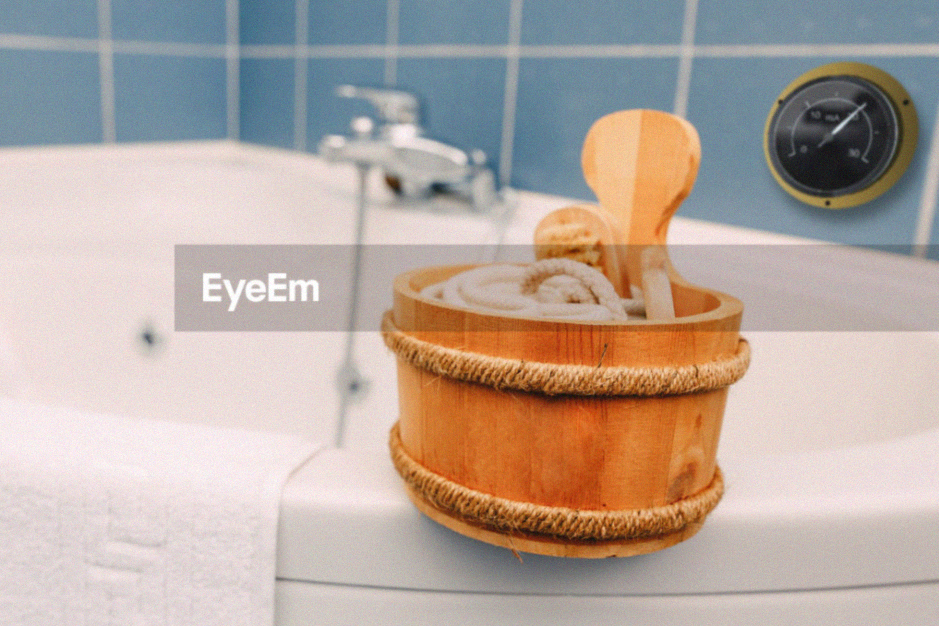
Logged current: 20 mA
